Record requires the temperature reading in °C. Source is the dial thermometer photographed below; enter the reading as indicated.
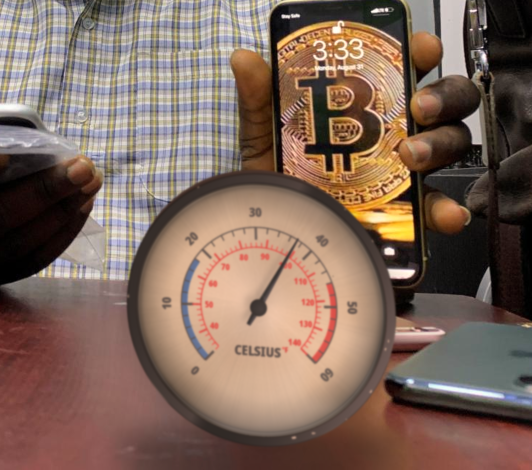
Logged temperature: 37 °C
